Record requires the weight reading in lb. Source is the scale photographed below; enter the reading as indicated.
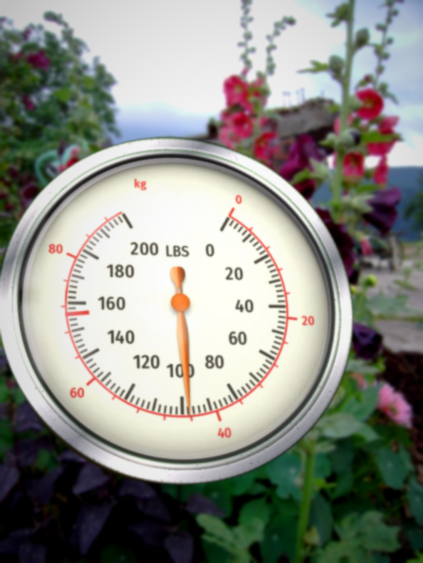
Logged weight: 98 lb
